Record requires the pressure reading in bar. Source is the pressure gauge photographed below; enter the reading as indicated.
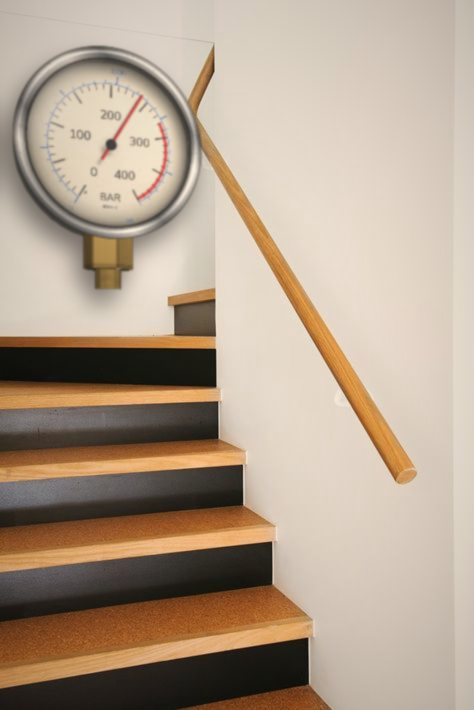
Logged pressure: 240 bar
